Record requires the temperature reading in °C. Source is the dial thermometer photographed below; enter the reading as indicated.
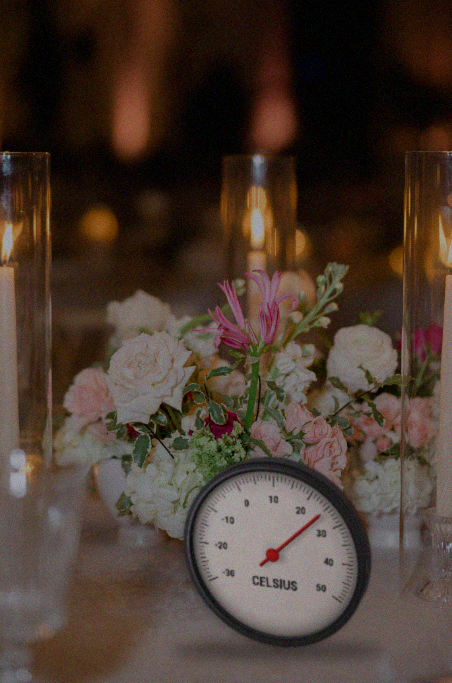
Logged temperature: 25 °C
